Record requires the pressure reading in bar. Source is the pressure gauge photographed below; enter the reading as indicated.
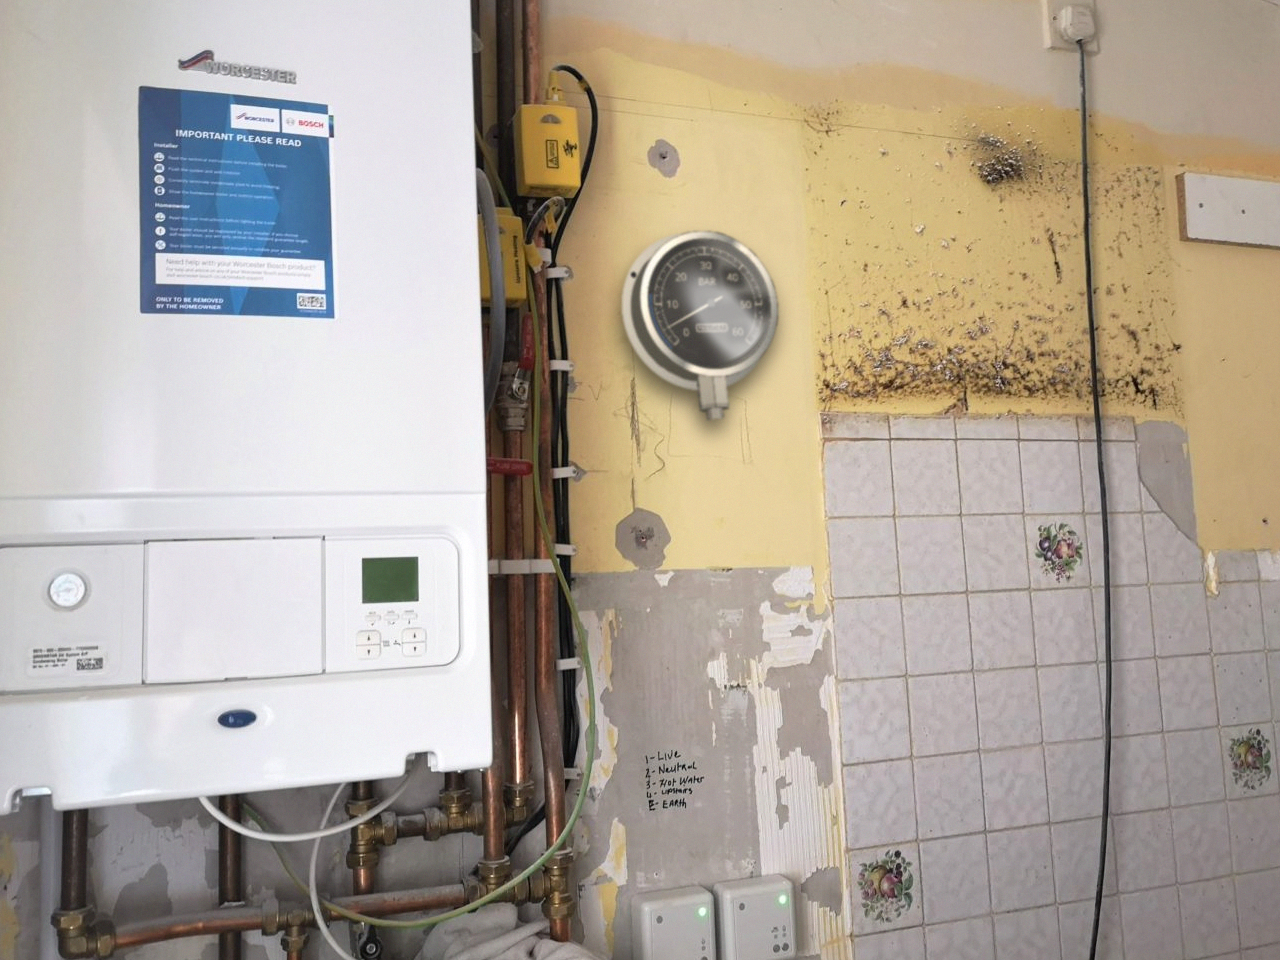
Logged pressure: 4 bar
